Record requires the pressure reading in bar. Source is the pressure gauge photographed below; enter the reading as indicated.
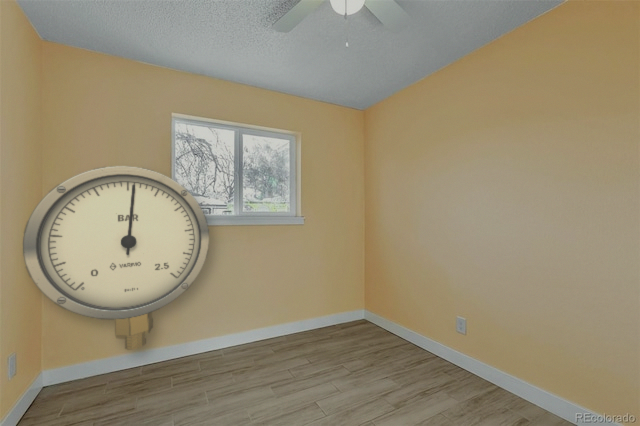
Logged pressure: 1.3 bar
